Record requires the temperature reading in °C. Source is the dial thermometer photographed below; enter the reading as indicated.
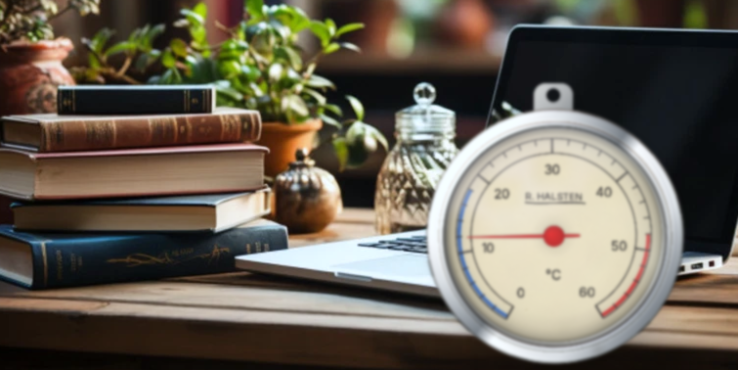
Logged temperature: 12 °C
